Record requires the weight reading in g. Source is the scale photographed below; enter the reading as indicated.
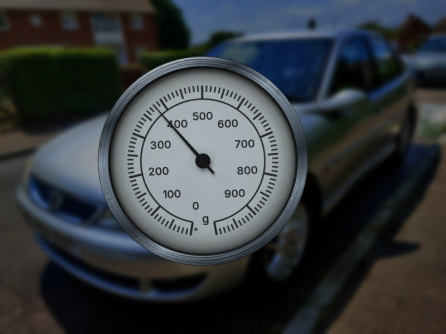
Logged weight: 380 g
